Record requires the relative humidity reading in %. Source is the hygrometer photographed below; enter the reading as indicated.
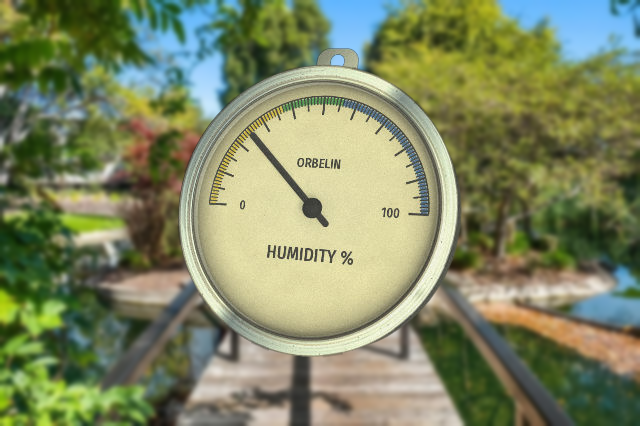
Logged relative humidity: 25 %
